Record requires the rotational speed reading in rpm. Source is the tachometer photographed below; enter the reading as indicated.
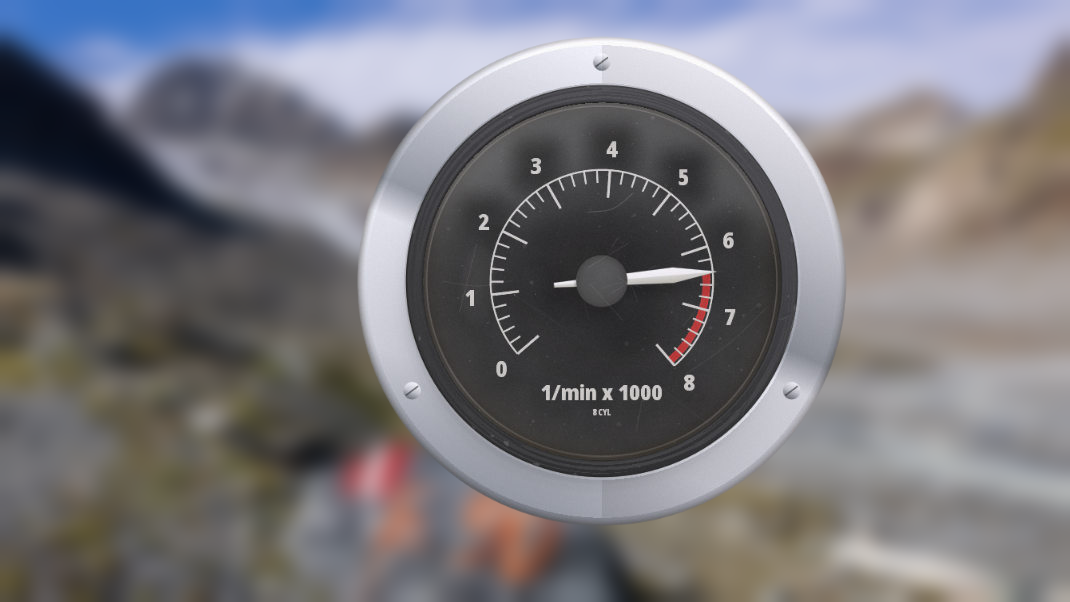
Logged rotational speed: 6400 rpm
